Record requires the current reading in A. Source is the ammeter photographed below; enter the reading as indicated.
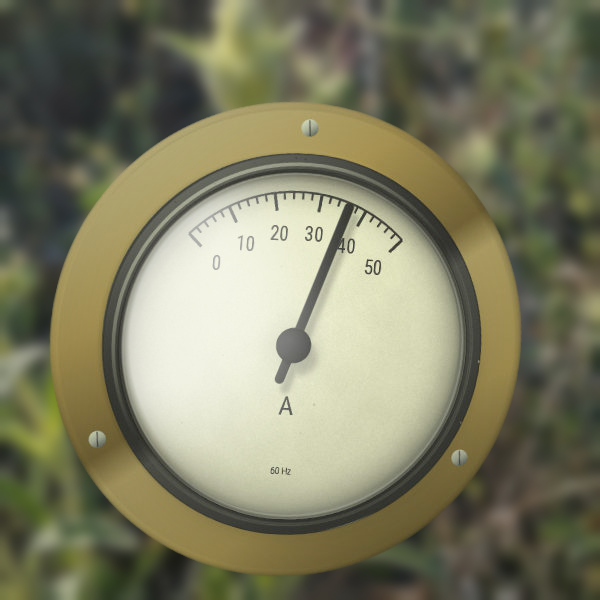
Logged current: 36 A
